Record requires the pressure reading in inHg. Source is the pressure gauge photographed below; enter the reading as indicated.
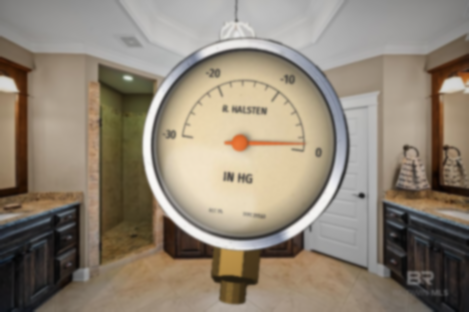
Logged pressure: -1 inHg
